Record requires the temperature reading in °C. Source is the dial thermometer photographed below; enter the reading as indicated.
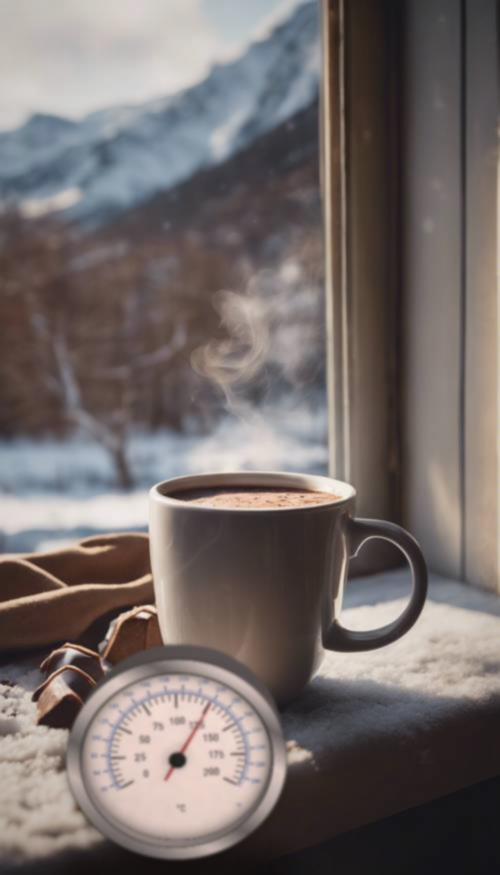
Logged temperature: 125 °C
